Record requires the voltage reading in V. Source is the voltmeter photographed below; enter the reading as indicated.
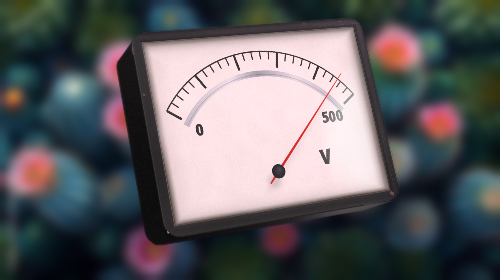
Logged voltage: 450 V
